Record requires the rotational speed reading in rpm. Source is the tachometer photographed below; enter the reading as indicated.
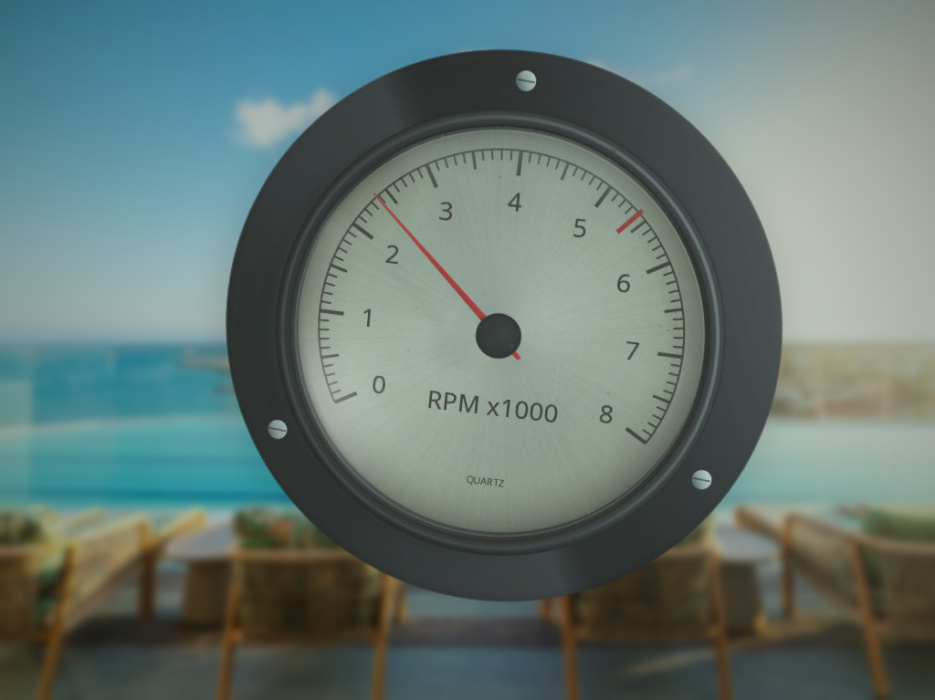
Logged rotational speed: 2400 rpm
